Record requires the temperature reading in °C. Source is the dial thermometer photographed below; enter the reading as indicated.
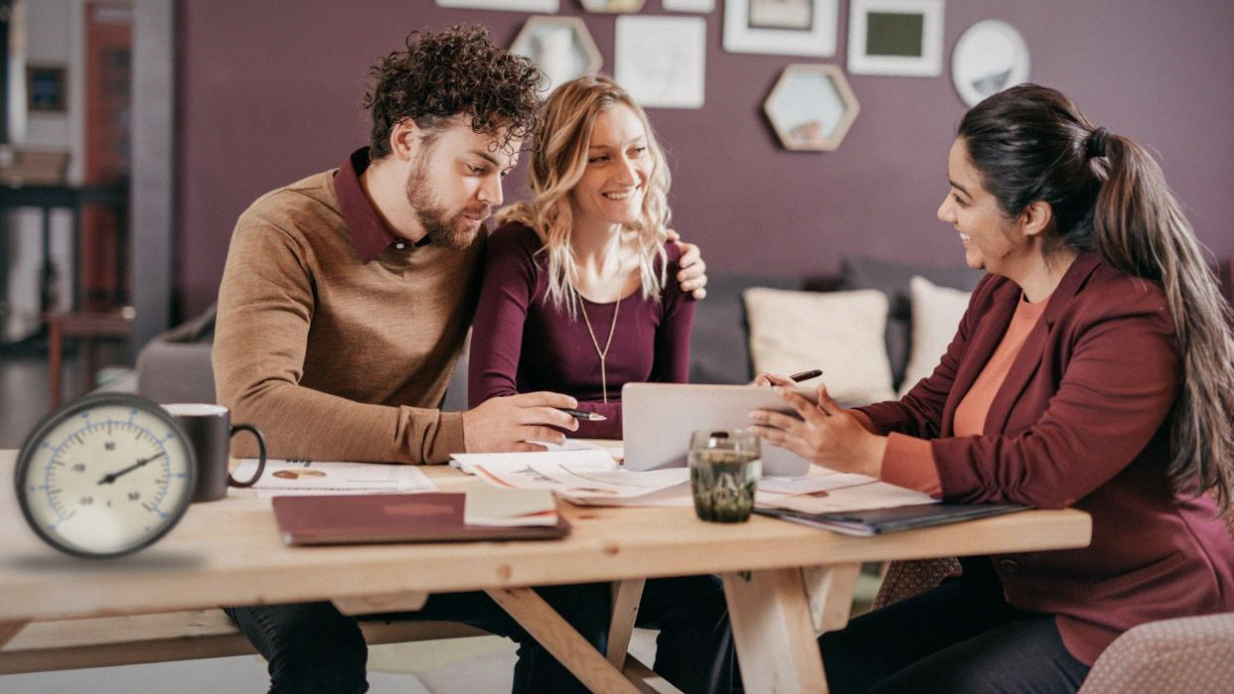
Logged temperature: 30 °C
